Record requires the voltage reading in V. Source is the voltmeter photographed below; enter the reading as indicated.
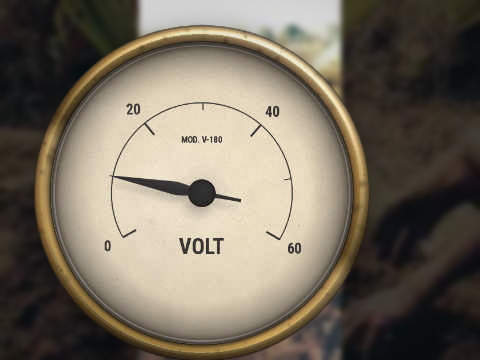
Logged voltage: 10 V
